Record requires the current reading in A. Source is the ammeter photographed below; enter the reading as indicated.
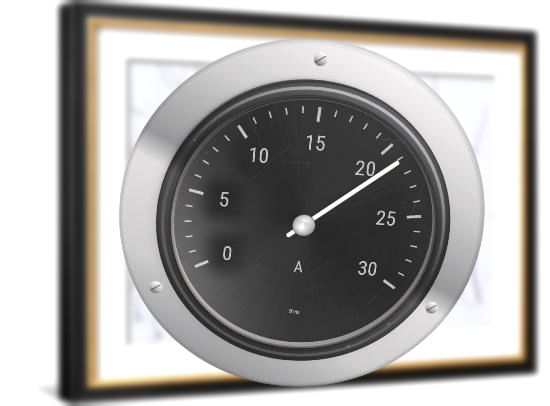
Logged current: 21 A
